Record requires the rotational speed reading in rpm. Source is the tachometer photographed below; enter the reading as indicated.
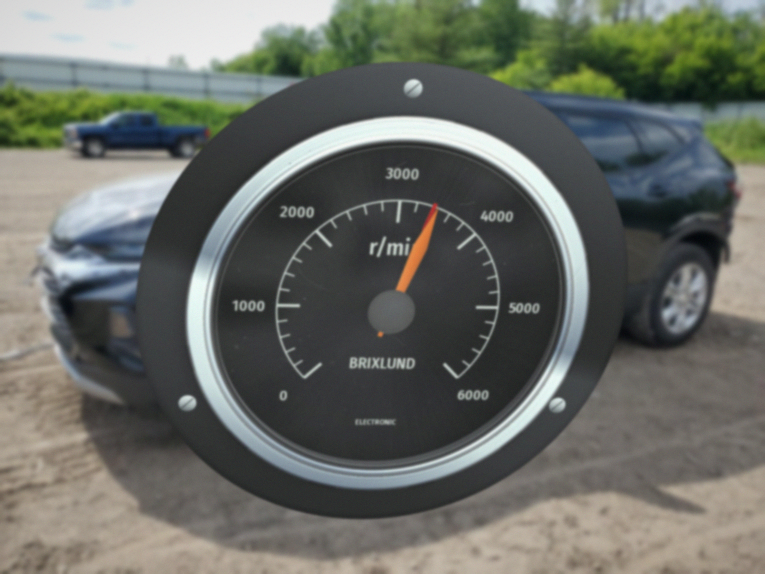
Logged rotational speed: 3400 rpm
